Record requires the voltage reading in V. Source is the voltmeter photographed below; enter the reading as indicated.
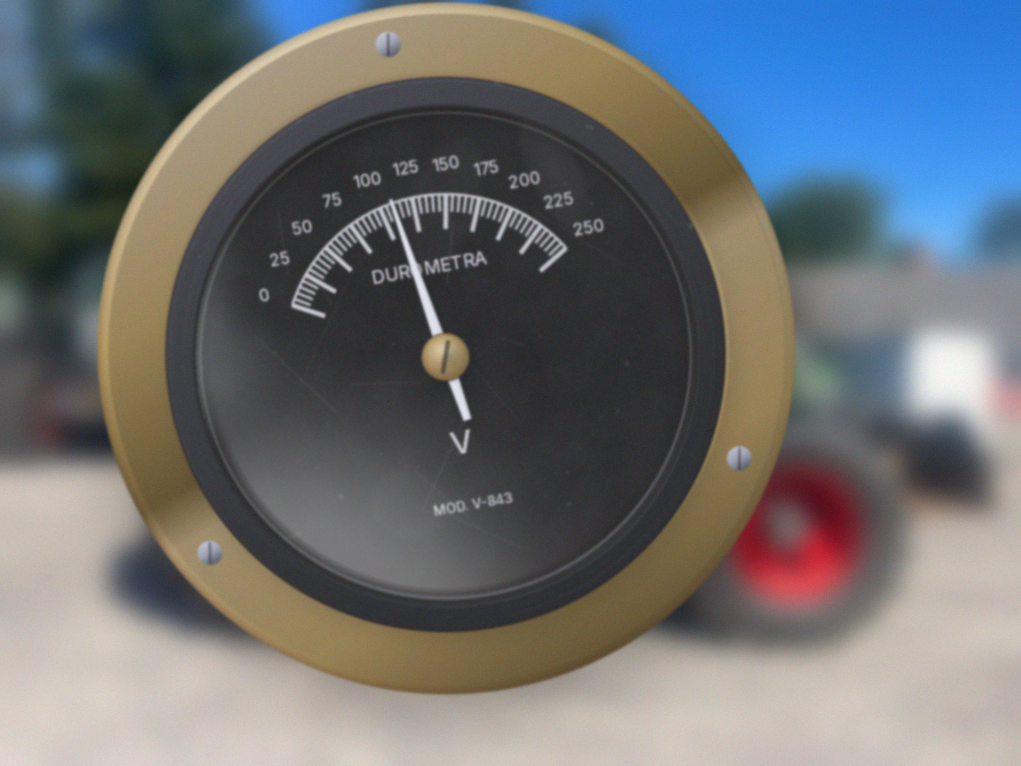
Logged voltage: 110 V
